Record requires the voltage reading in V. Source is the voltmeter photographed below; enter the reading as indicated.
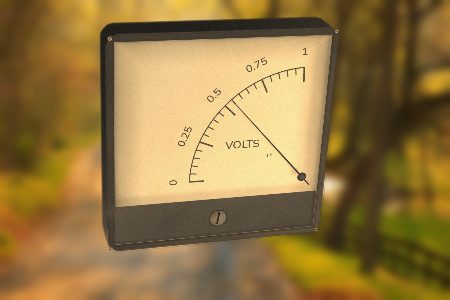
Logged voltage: 0.55 V
